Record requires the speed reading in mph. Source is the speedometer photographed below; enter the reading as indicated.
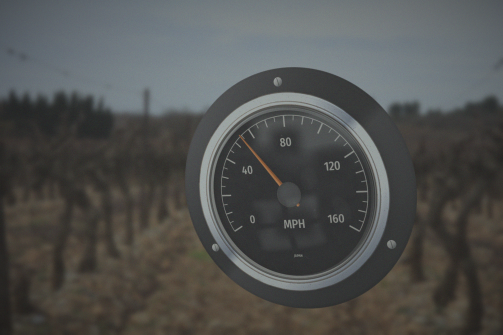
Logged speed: 55 mph
